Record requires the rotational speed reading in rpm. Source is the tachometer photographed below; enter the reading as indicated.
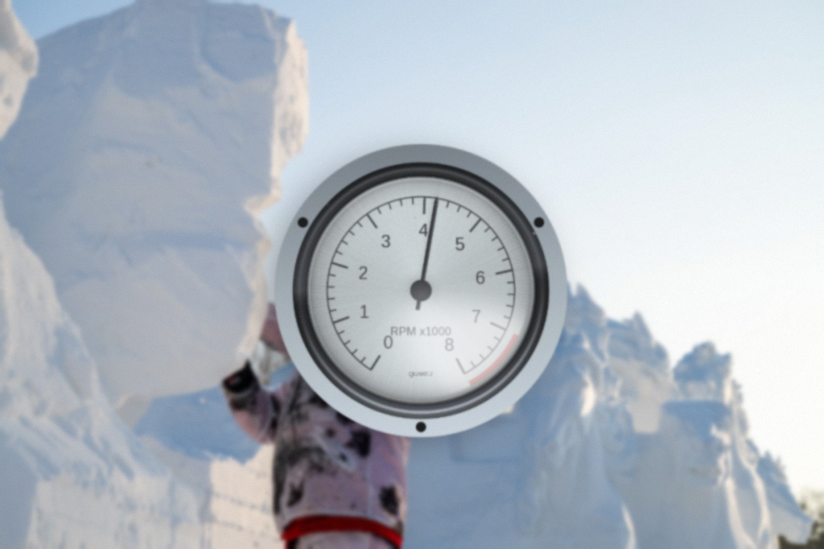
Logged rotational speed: 4200 rpm
